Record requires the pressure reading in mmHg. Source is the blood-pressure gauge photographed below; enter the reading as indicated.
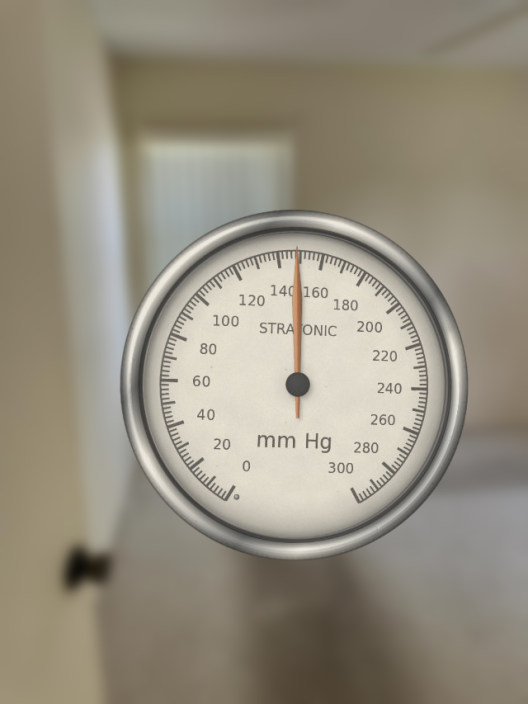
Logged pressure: 148 mmHg
